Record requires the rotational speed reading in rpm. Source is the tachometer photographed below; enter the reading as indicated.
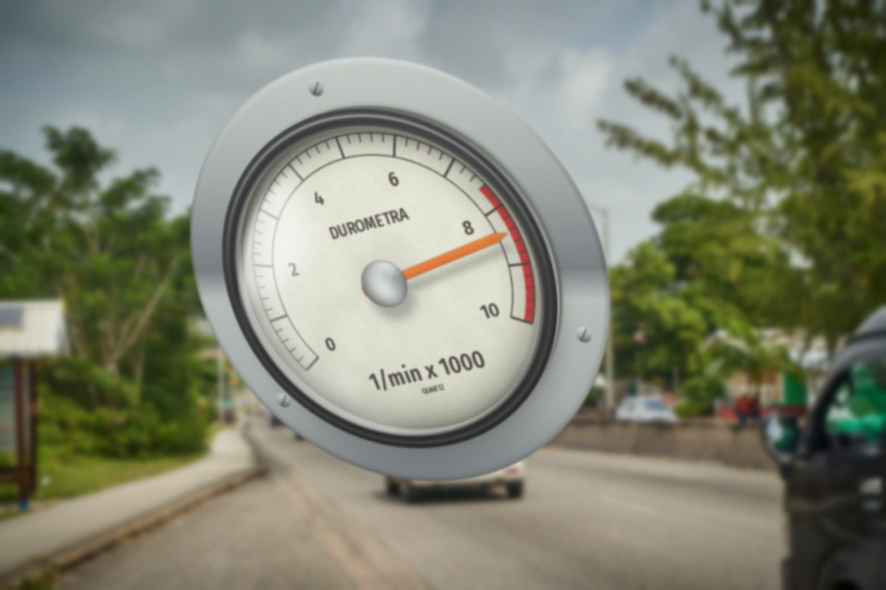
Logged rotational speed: 8400 rpm
